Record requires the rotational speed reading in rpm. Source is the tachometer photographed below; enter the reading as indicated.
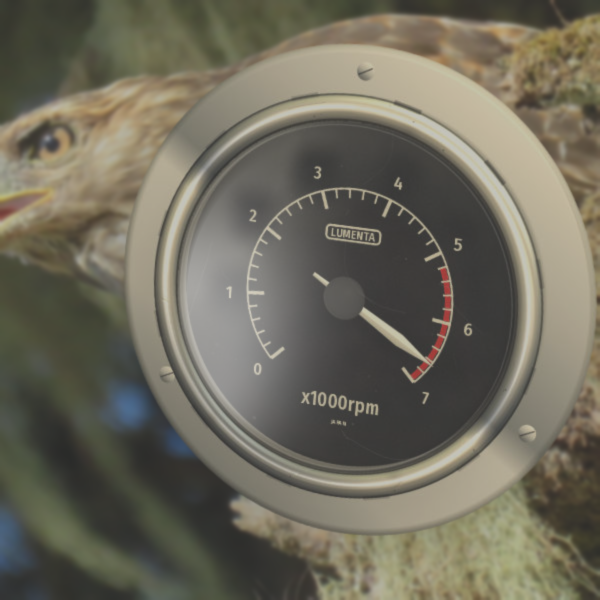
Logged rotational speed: 6600 rpm
